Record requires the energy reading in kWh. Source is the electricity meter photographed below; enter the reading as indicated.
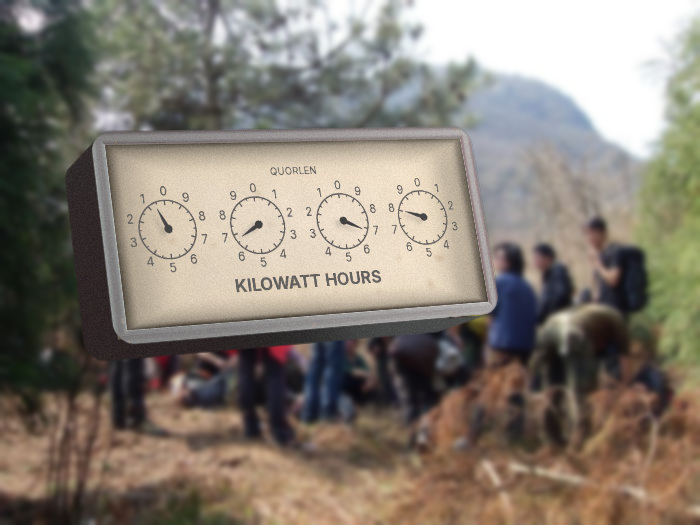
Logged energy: 668 kWh
